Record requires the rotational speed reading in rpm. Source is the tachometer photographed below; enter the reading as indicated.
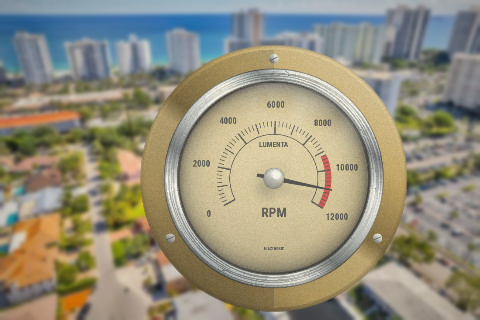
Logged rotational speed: 11000 rpm
